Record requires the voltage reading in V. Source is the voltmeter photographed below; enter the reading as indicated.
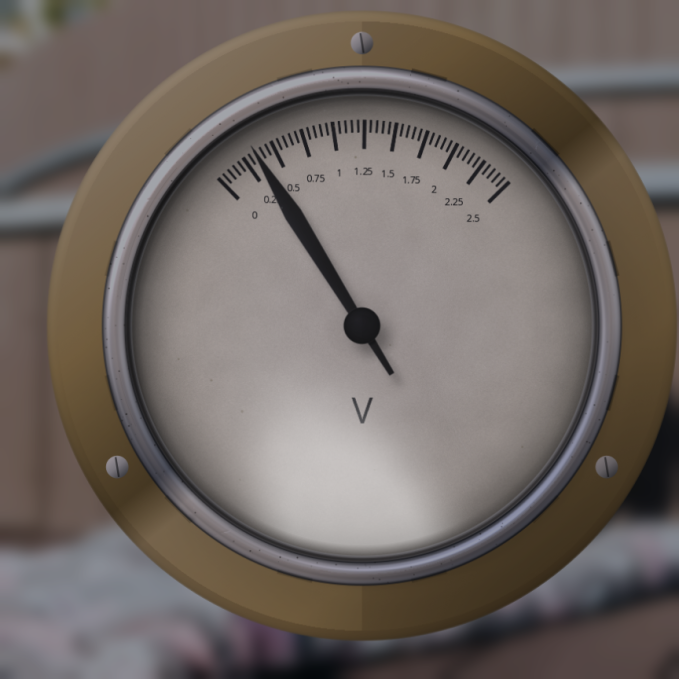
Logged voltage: 0.35 V
